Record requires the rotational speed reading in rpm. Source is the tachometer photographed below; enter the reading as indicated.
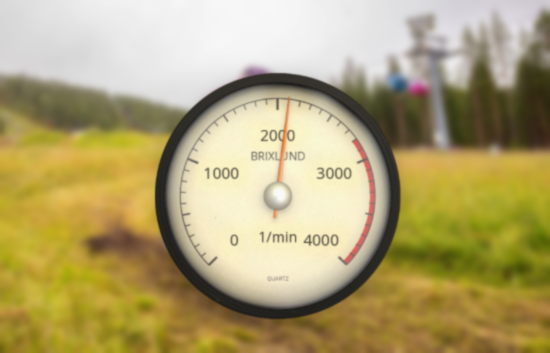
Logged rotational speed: 2100 rpm
